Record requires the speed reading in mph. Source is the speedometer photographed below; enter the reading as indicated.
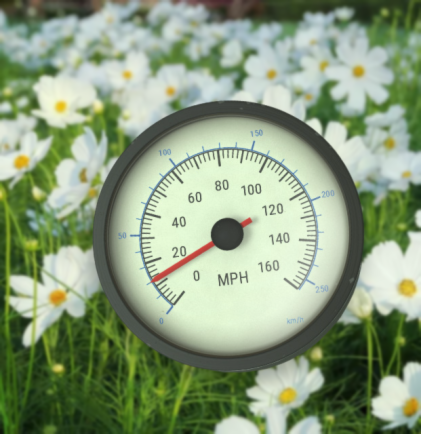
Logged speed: 12 mph
